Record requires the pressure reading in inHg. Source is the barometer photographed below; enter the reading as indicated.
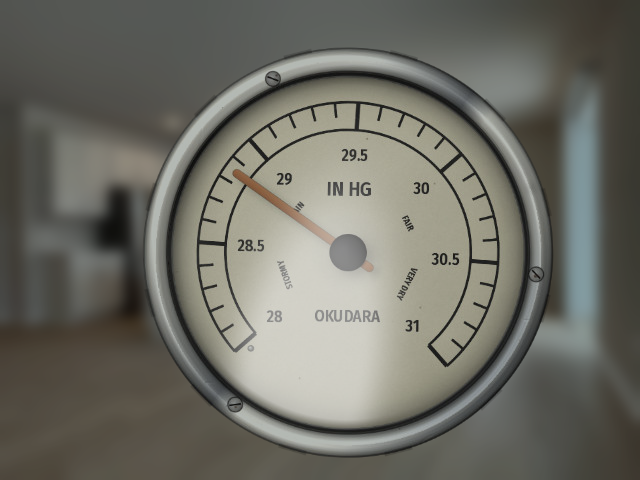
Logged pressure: 28.85 inHg
